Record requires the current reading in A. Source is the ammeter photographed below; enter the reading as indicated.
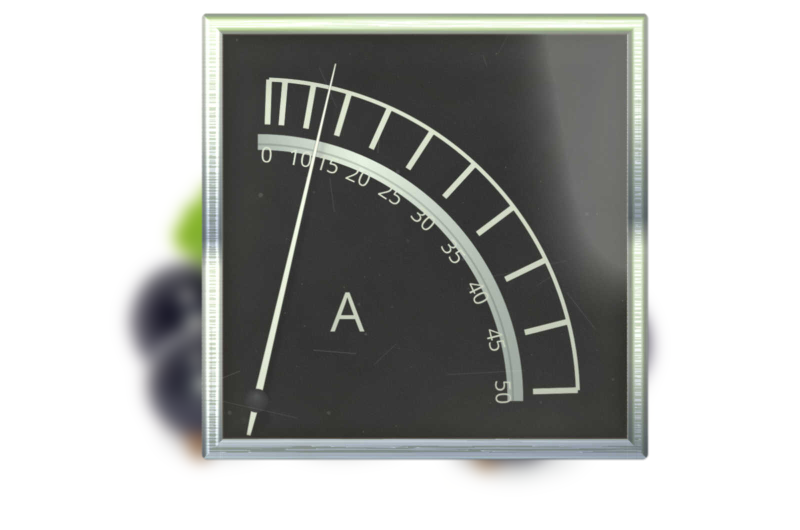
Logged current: 12.5 A
